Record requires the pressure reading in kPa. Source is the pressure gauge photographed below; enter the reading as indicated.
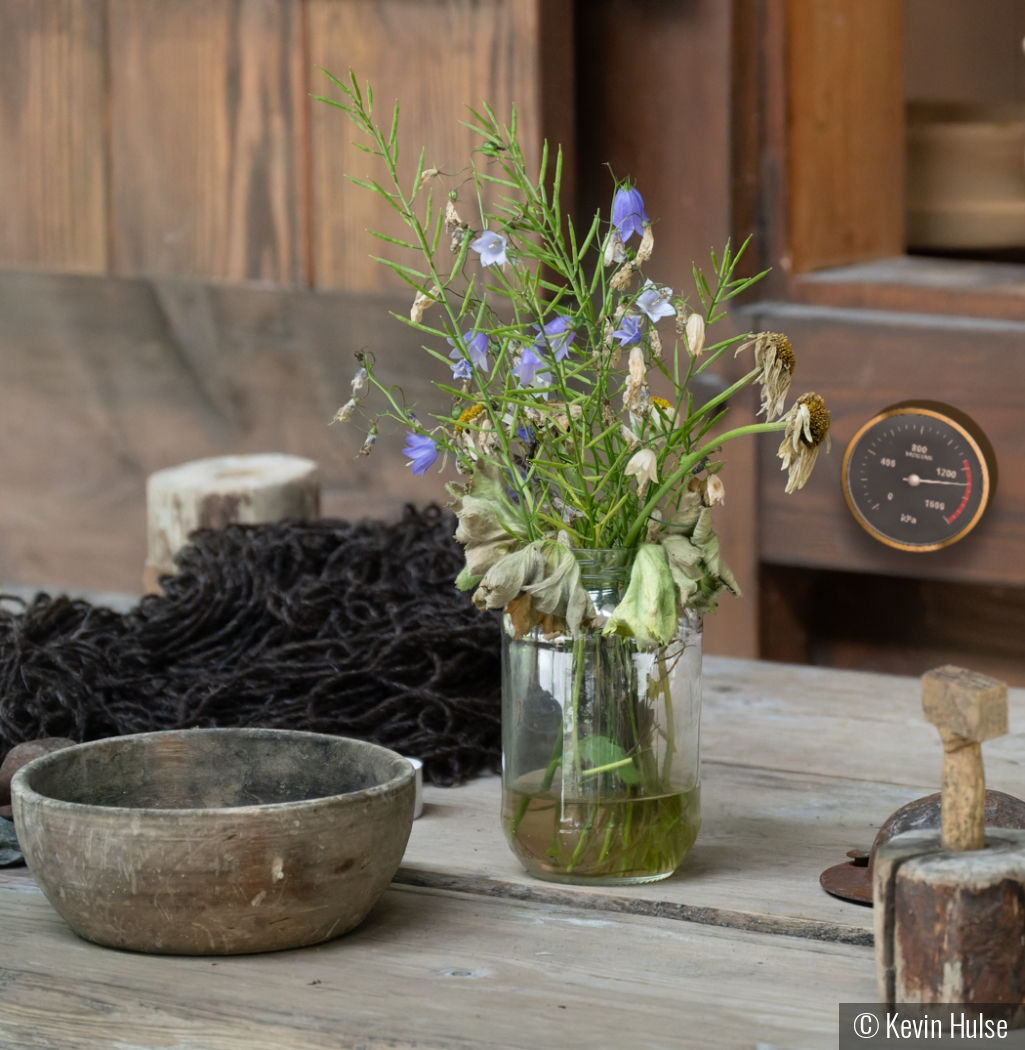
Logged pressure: 1300 kPa
